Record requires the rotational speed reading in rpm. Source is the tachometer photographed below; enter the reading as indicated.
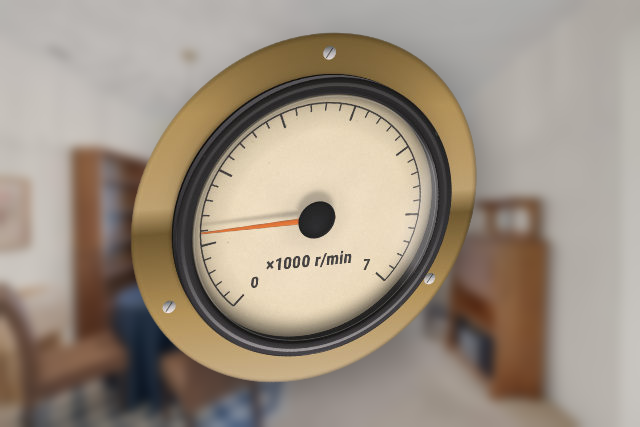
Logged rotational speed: 1200 rpm
